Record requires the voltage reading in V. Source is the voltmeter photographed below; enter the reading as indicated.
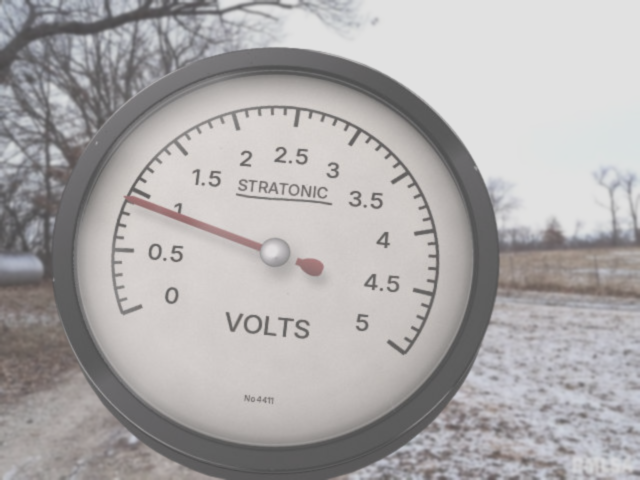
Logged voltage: 0.9 V
